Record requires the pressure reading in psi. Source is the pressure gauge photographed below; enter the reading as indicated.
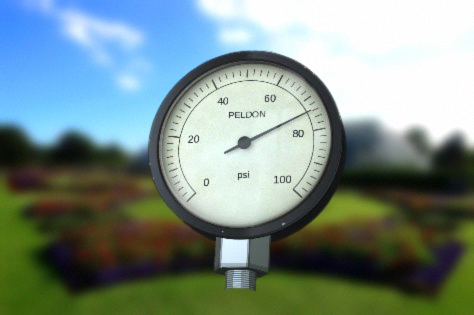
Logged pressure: 74 psi
